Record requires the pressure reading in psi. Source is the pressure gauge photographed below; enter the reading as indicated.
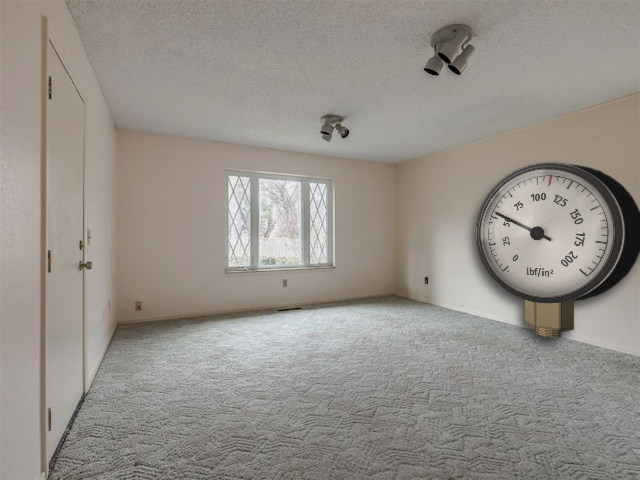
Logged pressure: 55 psi
